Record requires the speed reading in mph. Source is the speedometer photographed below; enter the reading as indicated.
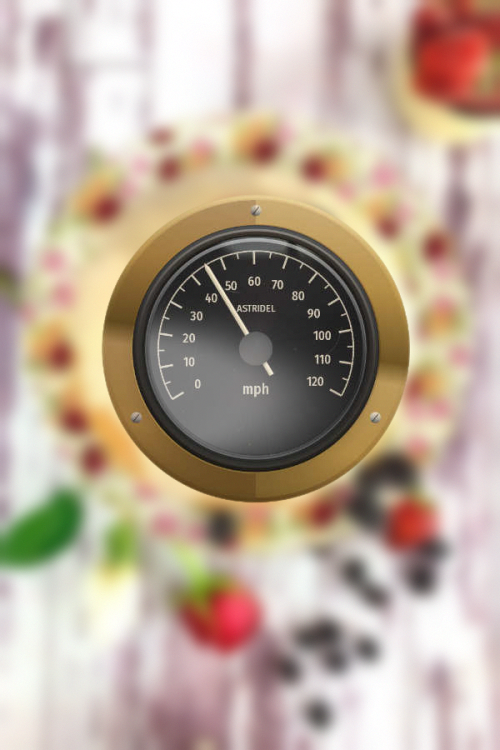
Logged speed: 45 mph
